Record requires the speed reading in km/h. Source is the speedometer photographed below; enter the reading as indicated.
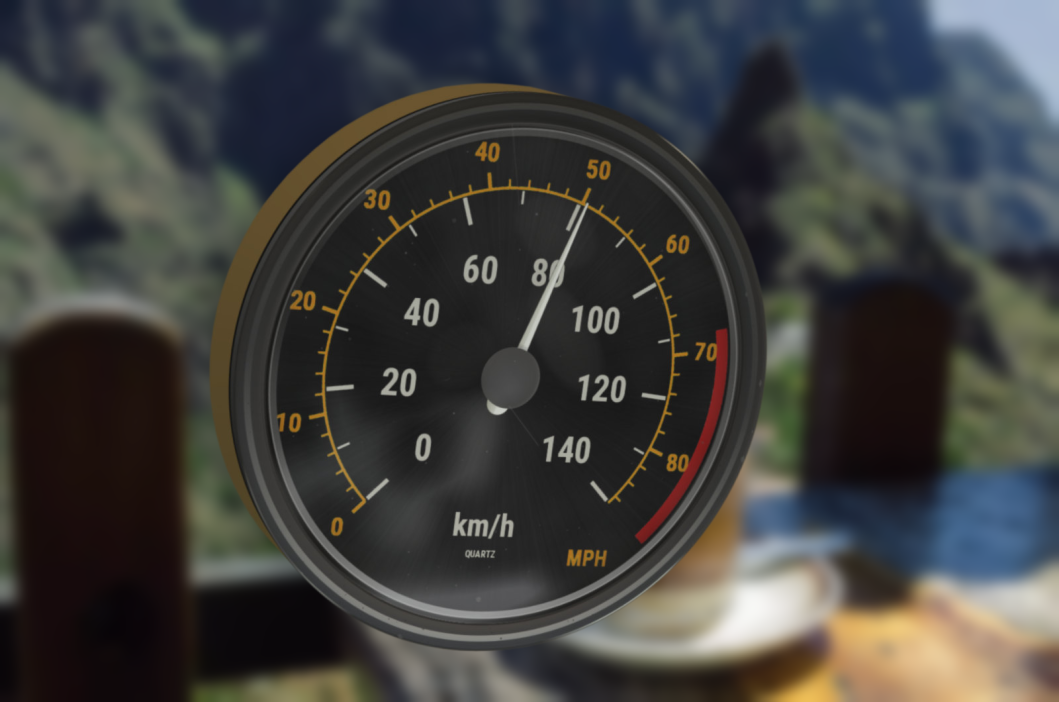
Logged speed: 80 km/h
